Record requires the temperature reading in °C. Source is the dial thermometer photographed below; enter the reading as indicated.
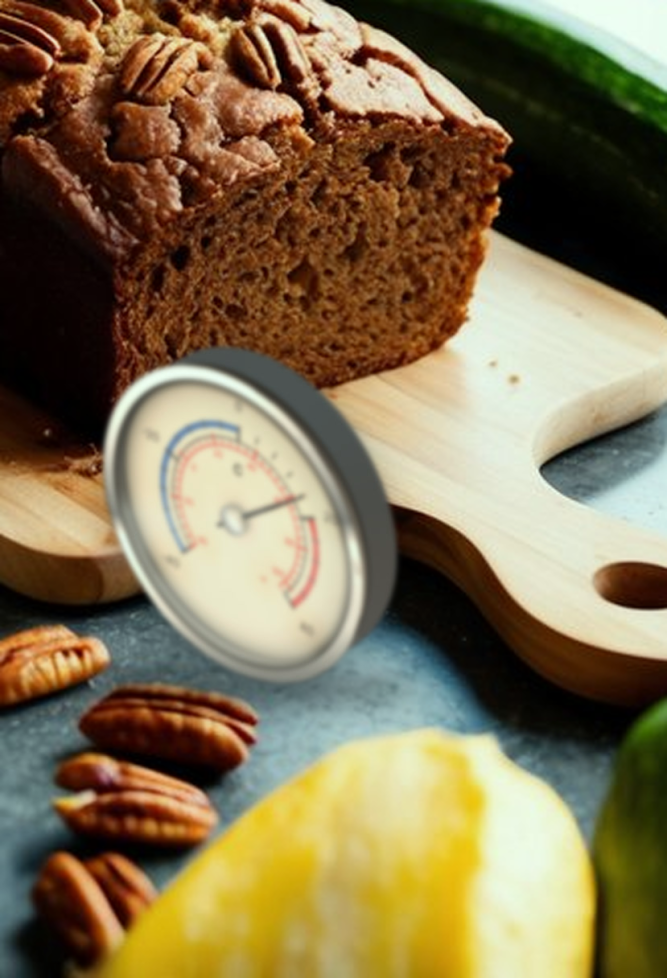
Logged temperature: 16 °C
